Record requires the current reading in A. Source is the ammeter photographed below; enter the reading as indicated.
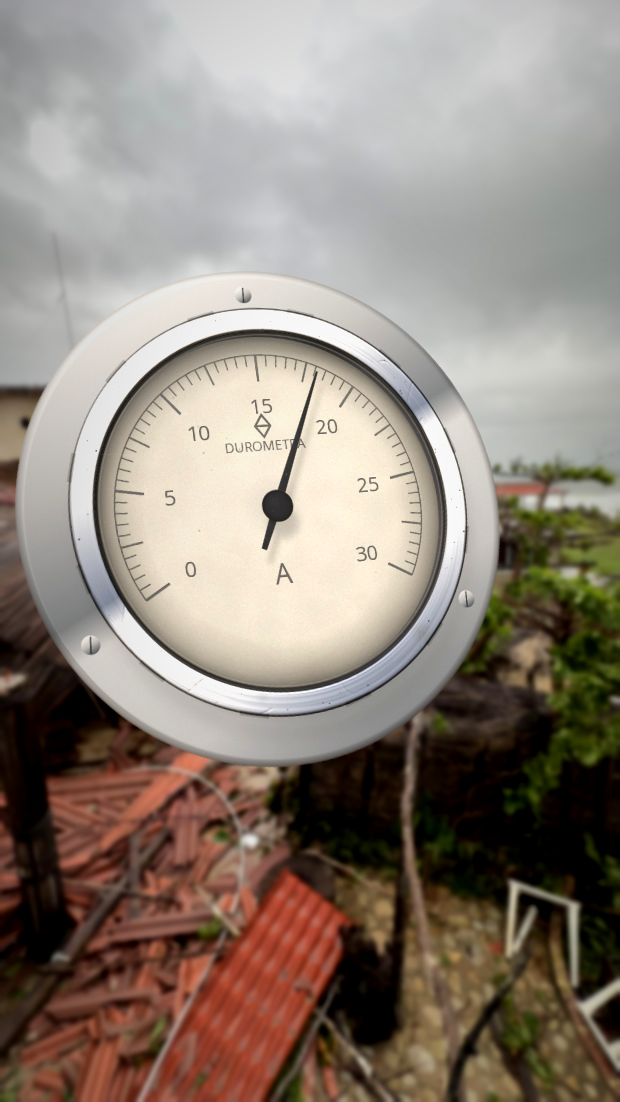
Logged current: 18 A
